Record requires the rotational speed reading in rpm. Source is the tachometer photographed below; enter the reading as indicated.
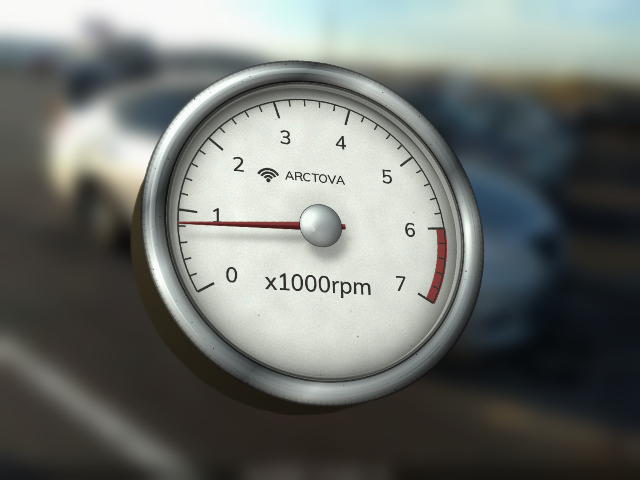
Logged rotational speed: 800 rpm
